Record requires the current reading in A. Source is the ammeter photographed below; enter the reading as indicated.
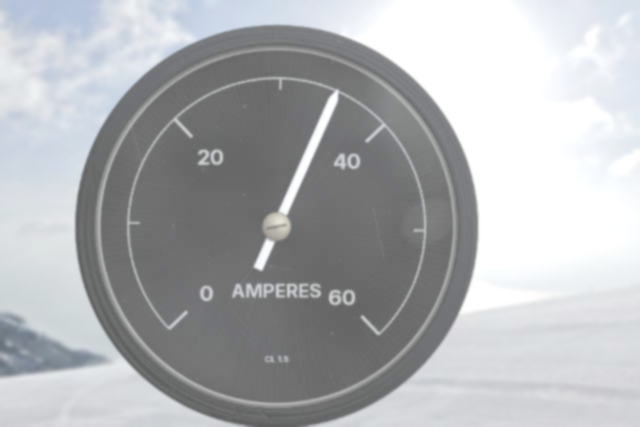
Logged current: 35 A
